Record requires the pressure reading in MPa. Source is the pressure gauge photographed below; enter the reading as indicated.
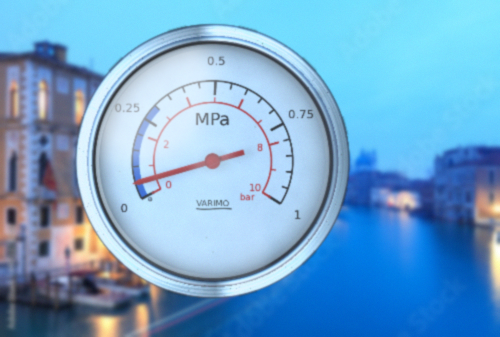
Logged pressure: 0.05 MPa
